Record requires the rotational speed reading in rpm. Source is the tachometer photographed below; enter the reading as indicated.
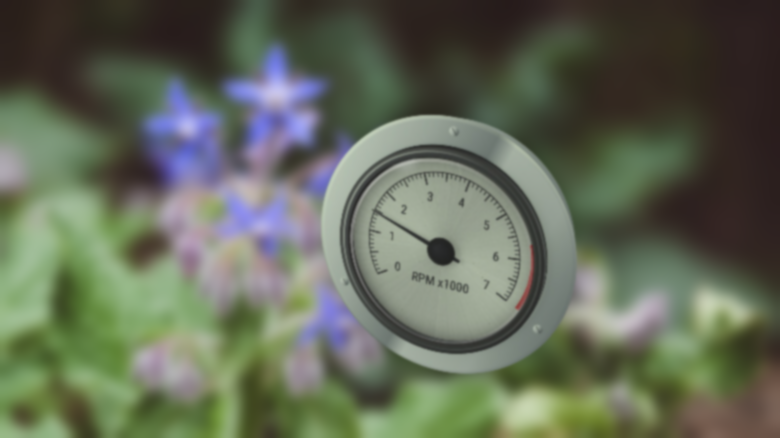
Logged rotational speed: 1500 rpm
